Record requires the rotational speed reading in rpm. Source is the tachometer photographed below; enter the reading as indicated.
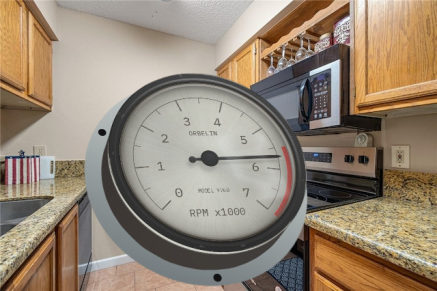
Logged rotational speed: 5750 rpm
